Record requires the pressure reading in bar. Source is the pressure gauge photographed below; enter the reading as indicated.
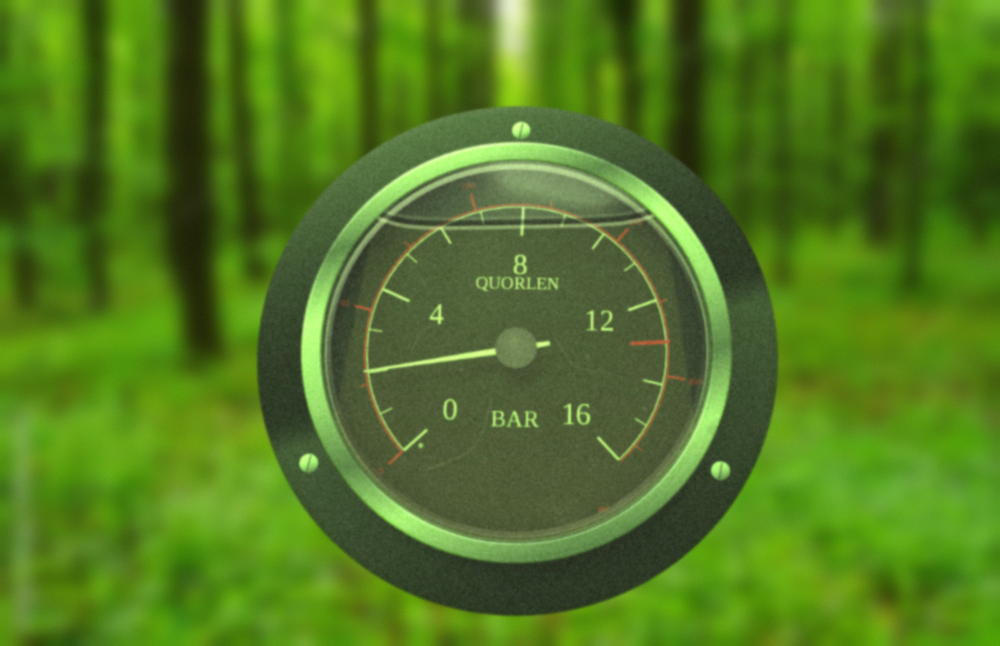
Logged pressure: 2 bar
